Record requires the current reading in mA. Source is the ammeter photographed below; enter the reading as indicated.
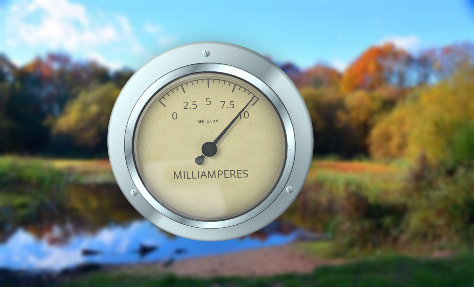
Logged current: 9.5 mA
